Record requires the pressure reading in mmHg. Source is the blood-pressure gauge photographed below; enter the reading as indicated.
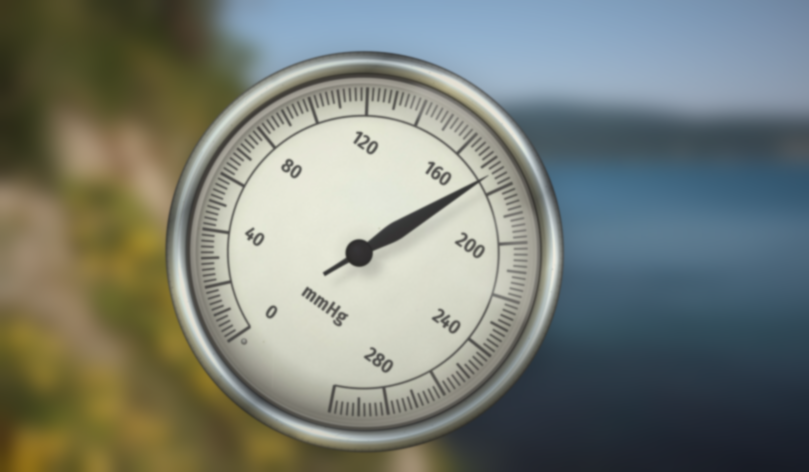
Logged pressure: 174 mmHg
